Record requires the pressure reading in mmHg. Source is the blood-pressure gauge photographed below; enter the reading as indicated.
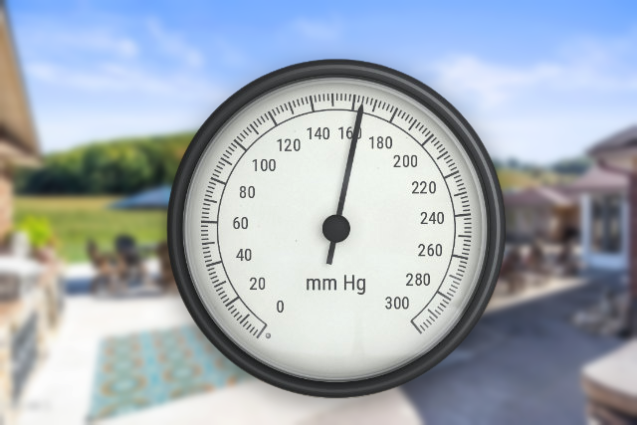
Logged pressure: 164 mmHg
